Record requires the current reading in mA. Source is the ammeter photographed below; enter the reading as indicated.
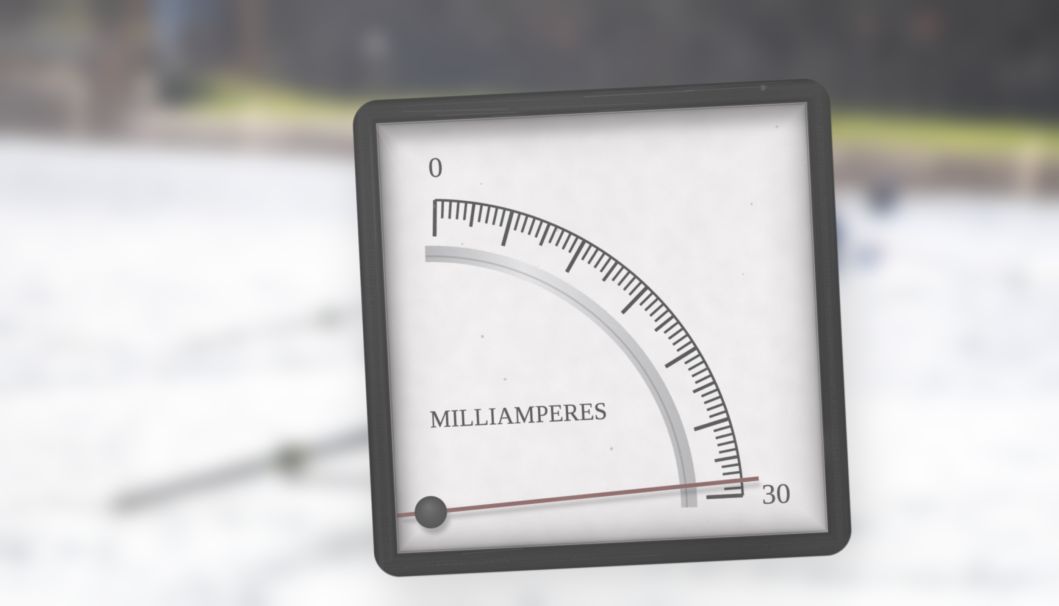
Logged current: 29 mA
